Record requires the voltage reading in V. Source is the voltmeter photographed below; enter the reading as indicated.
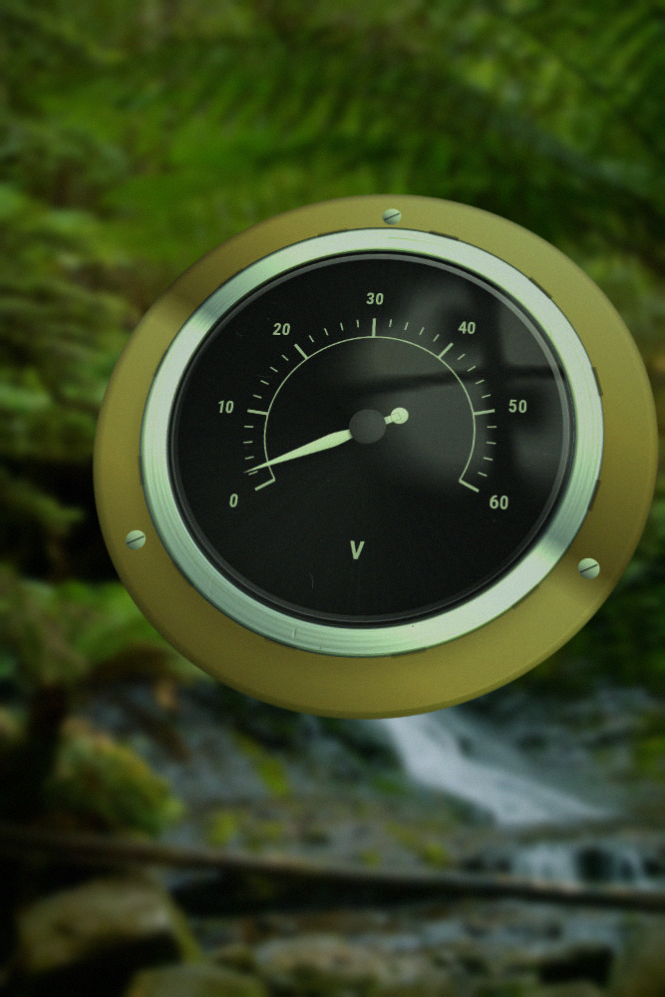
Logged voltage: 2 V
